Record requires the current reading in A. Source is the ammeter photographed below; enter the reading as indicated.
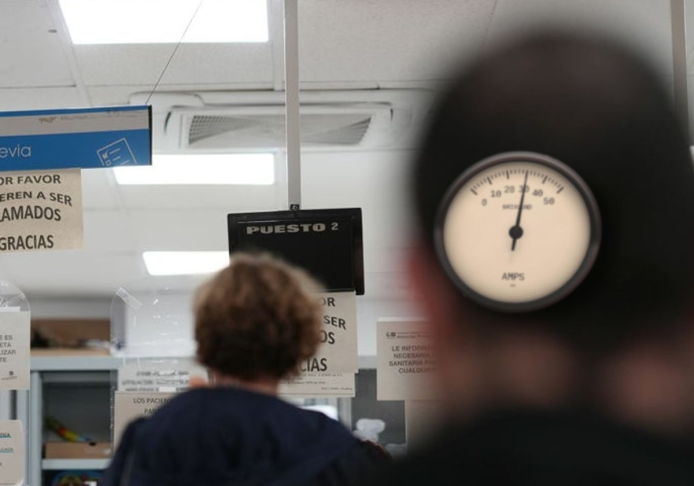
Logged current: 30 A
